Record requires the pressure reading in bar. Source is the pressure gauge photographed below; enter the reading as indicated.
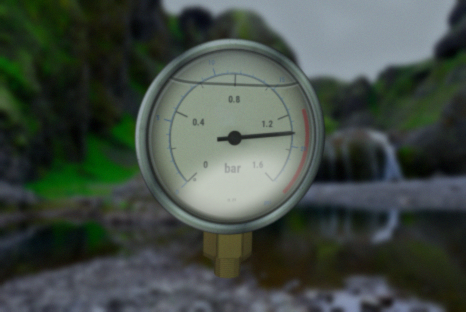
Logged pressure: 1.3 bar
